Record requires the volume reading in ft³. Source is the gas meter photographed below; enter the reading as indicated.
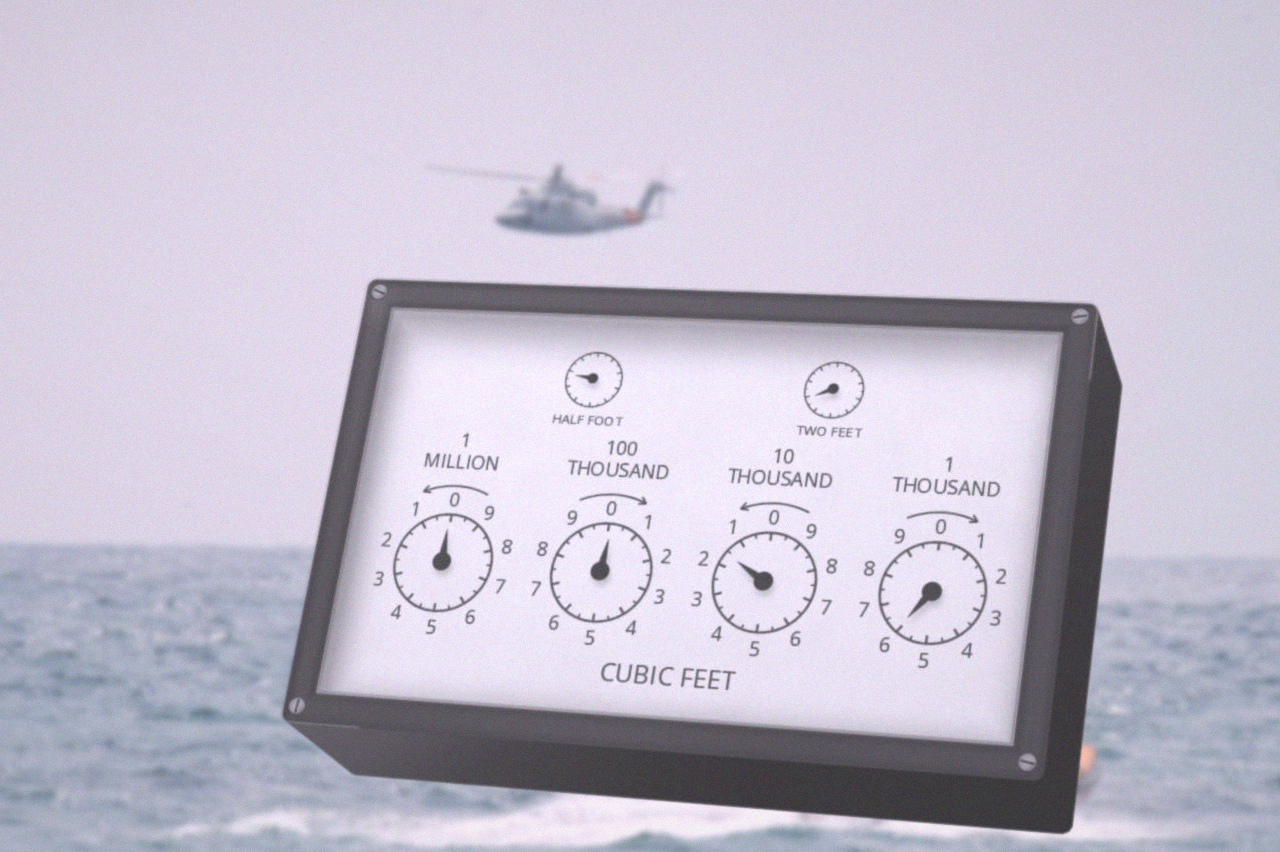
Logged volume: 1600 ft³
